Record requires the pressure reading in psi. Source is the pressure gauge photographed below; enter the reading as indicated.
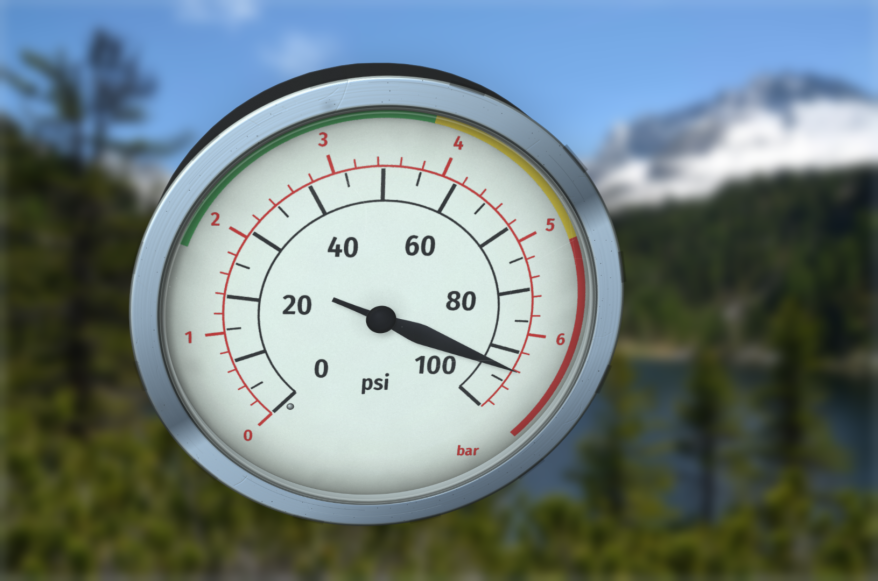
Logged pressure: 92.5 psi
